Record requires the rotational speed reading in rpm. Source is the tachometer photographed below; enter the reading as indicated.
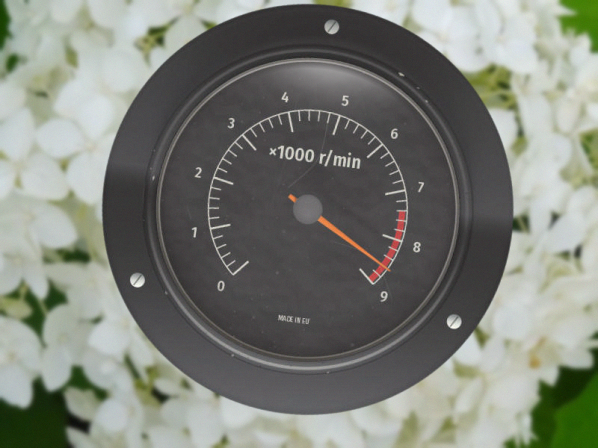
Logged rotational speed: 8600 rpm
